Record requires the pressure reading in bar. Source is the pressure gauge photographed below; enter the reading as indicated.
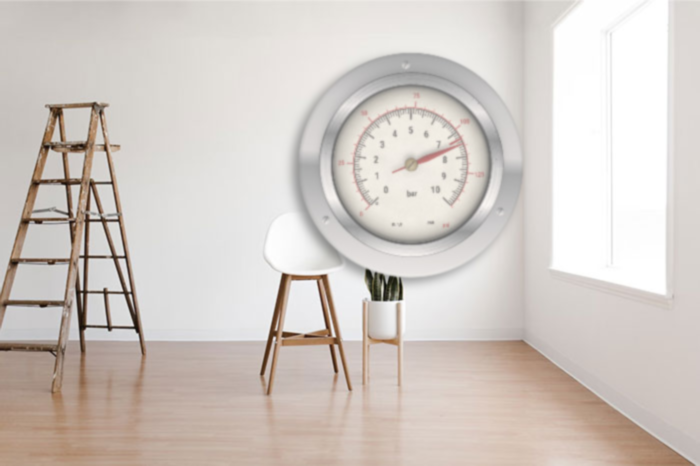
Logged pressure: 7.5 bar
